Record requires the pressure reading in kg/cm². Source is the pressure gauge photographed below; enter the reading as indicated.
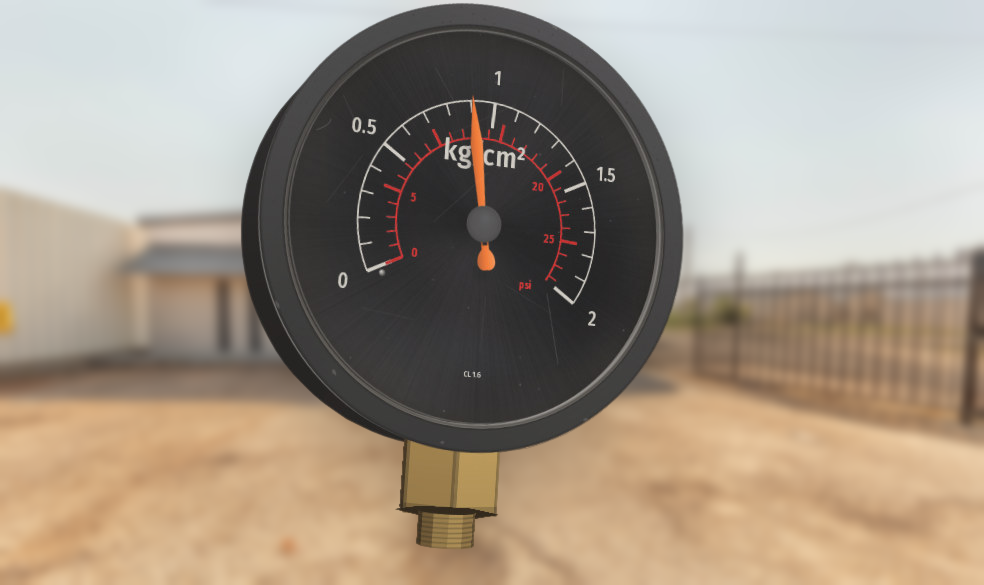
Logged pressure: 0.9 kg/cm²
